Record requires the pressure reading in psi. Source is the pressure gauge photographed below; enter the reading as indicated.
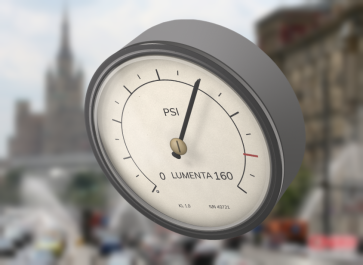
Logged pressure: 100 psi
